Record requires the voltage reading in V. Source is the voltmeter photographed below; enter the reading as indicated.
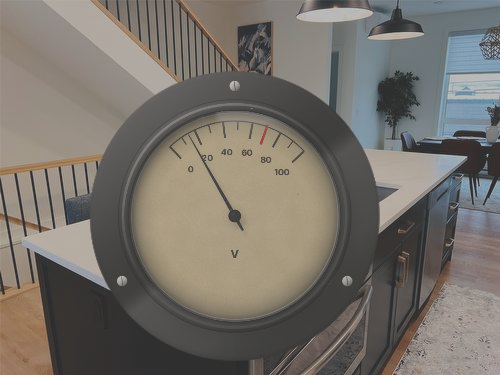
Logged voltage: 15 V
